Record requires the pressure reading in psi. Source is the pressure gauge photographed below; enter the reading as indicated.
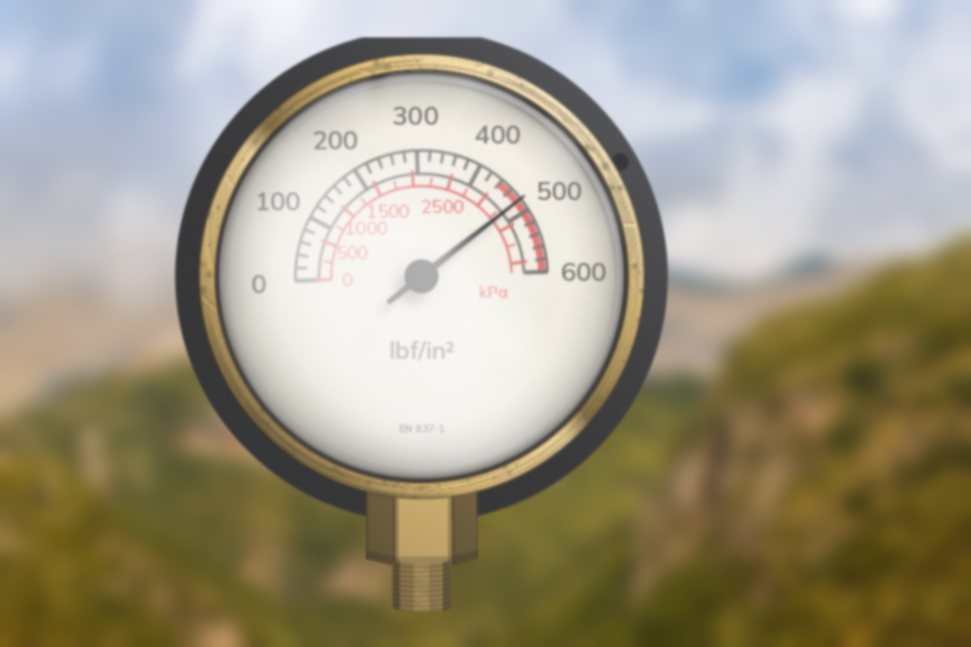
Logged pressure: 480 psi
